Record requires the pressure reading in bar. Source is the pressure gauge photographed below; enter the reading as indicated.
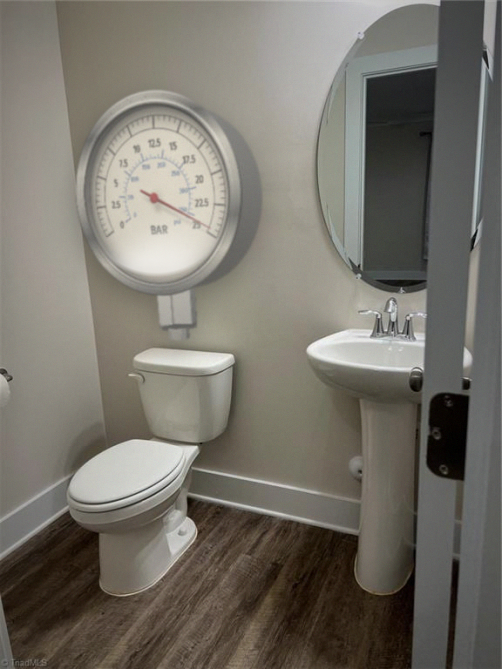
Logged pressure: 24.5 bar
